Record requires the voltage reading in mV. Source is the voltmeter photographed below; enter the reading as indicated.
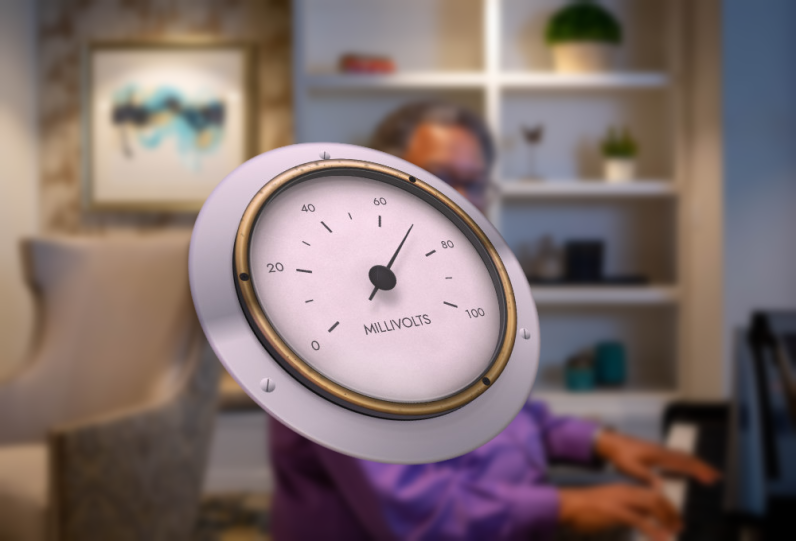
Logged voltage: 70 mV
